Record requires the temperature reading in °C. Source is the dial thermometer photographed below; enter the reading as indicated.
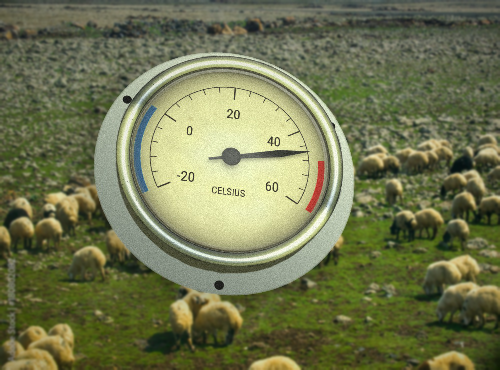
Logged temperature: 46 °C
